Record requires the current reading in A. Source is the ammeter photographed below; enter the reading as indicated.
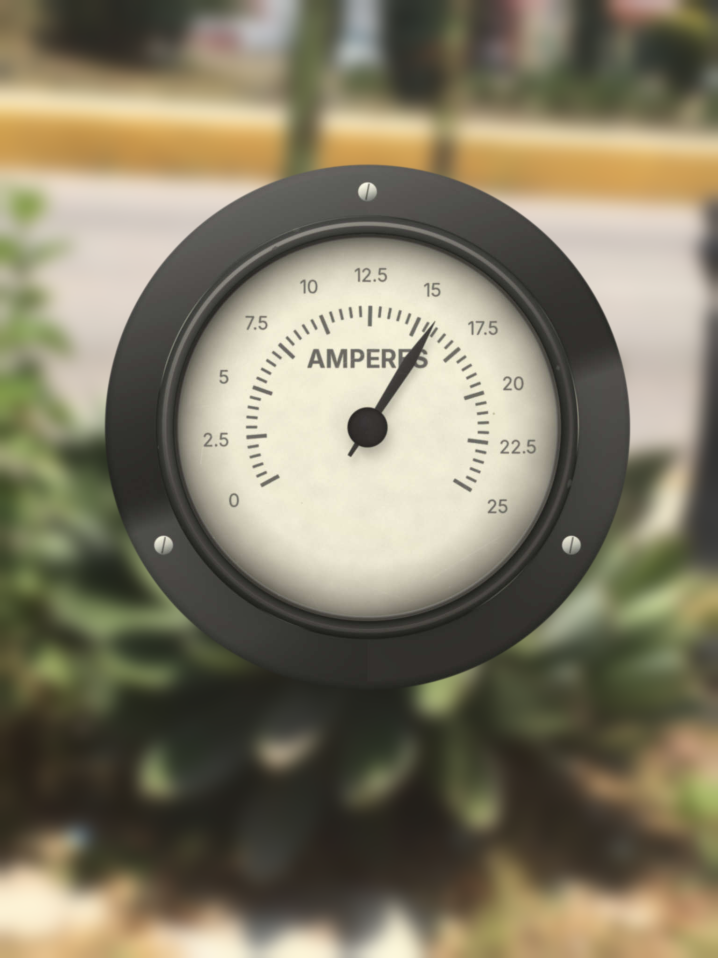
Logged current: 15.75 A
